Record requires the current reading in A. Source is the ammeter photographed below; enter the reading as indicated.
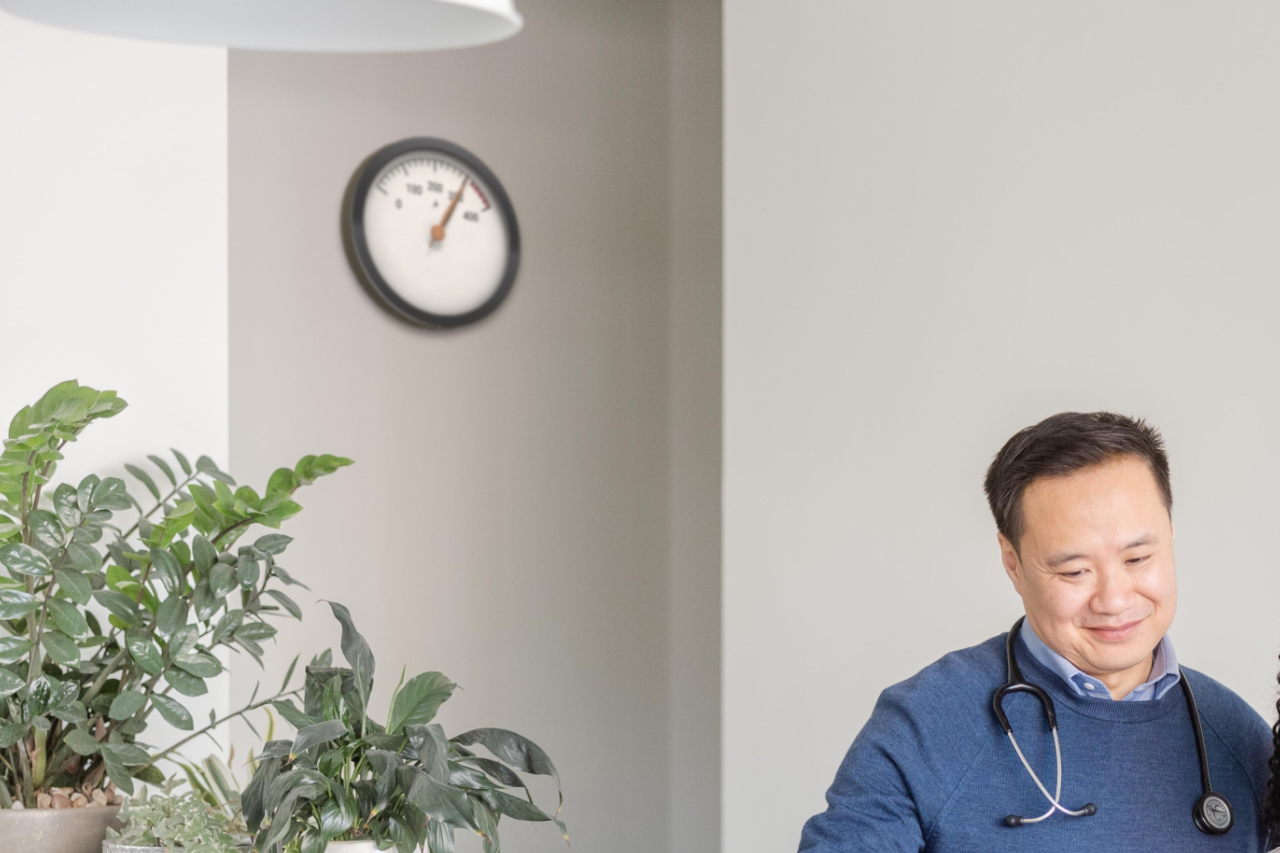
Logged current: 300 A
